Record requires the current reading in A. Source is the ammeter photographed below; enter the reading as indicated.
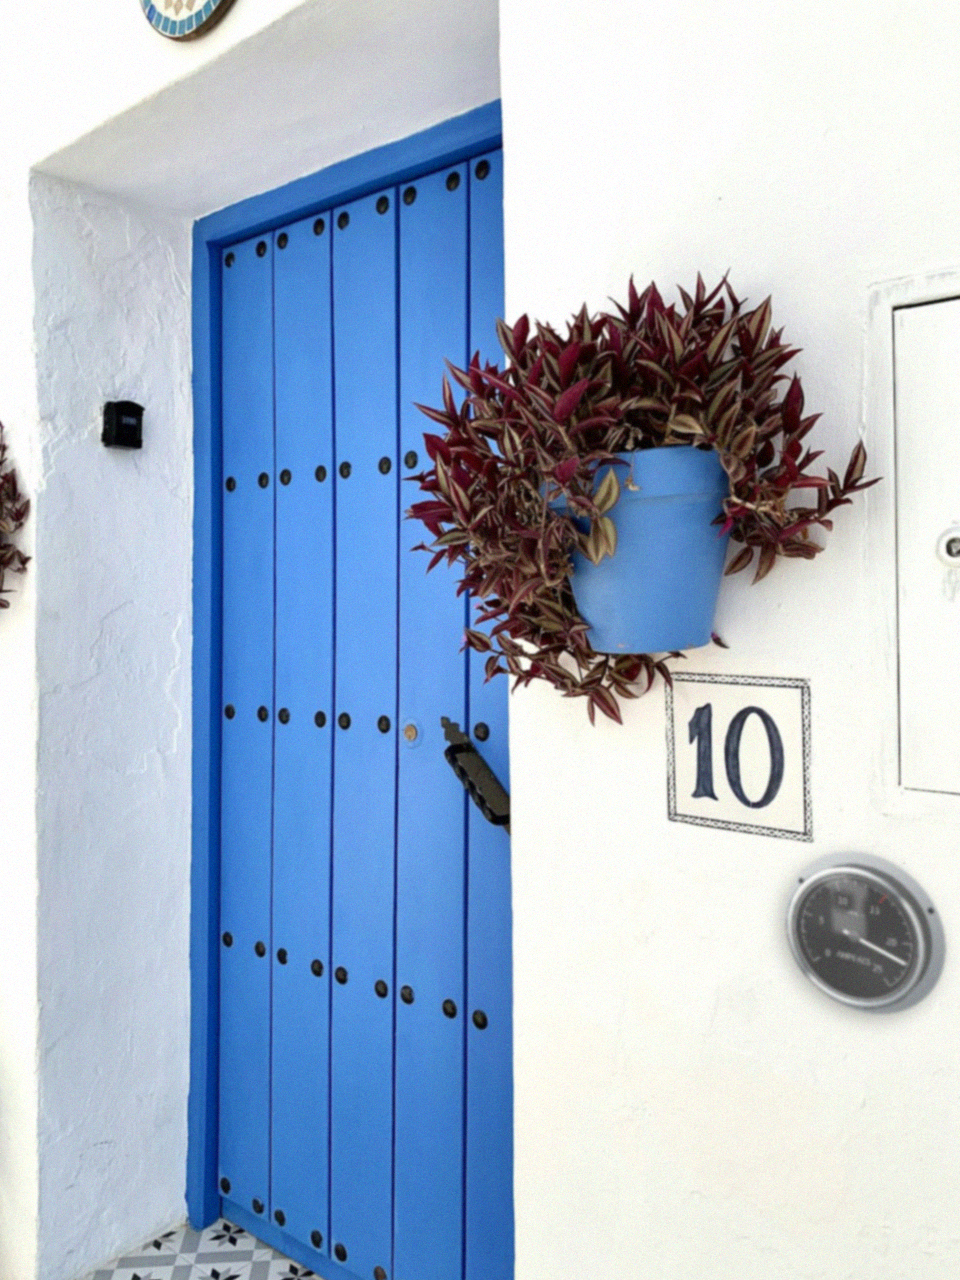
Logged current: 22 A
